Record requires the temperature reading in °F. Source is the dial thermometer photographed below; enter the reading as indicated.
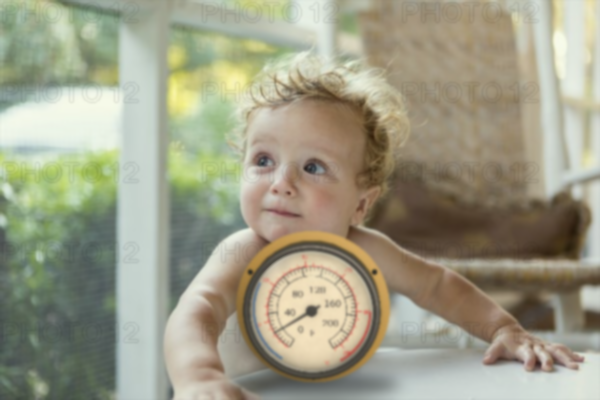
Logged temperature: 20 °F
